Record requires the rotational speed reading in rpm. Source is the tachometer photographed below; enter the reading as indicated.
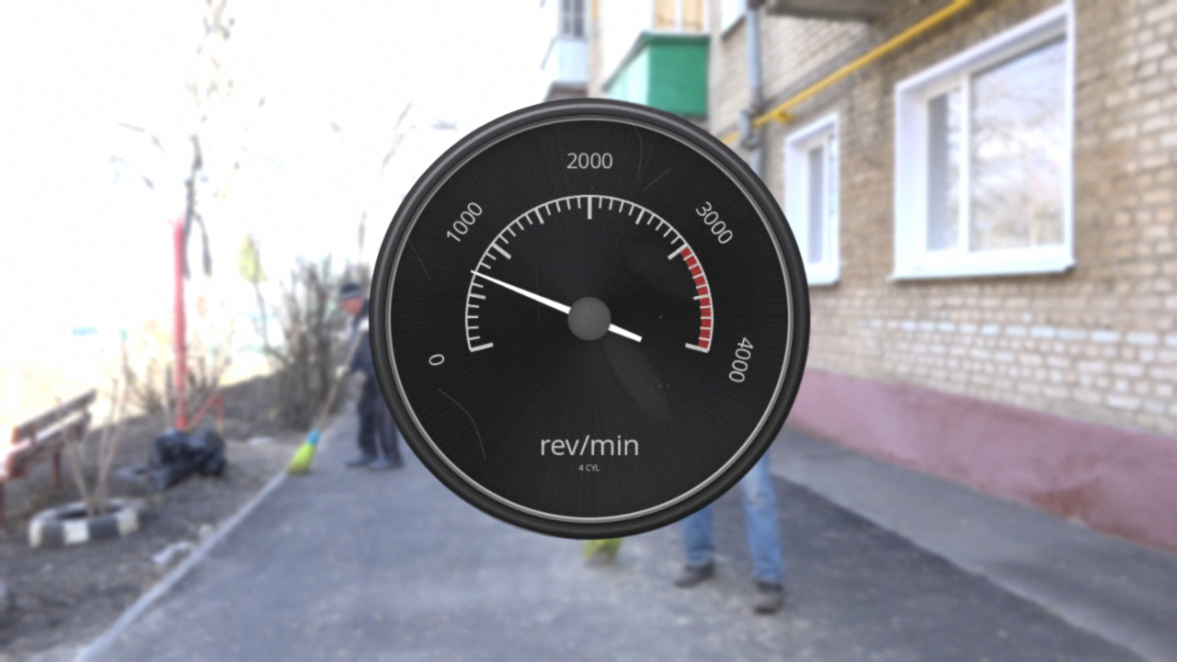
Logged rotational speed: 700 rpm
